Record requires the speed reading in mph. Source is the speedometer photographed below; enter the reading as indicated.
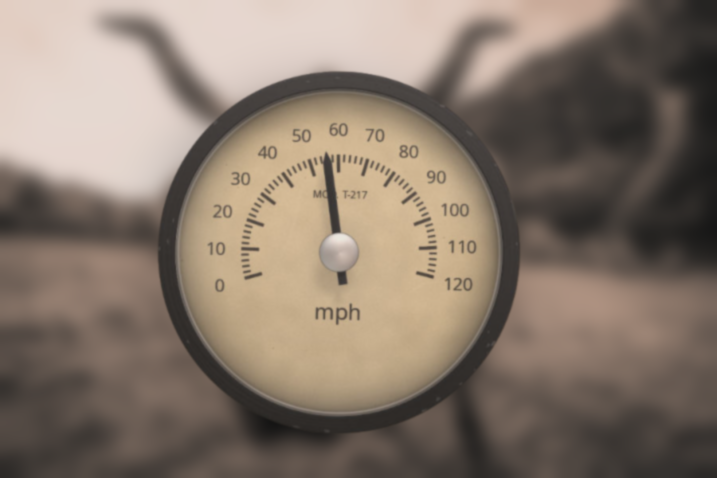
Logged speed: 56 mph
